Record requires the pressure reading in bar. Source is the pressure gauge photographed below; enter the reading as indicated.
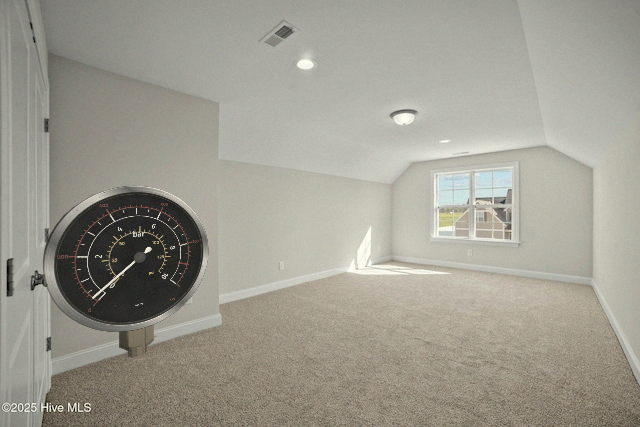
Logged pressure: 0.25 bar
